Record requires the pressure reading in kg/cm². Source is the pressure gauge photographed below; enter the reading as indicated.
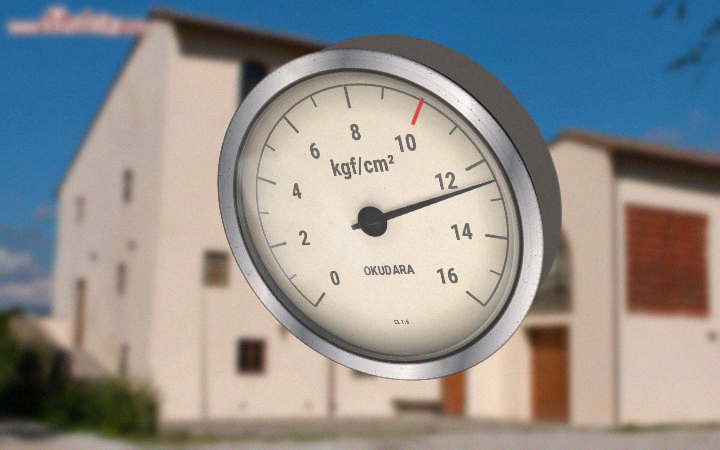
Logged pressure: 12.5 kg/cm²
